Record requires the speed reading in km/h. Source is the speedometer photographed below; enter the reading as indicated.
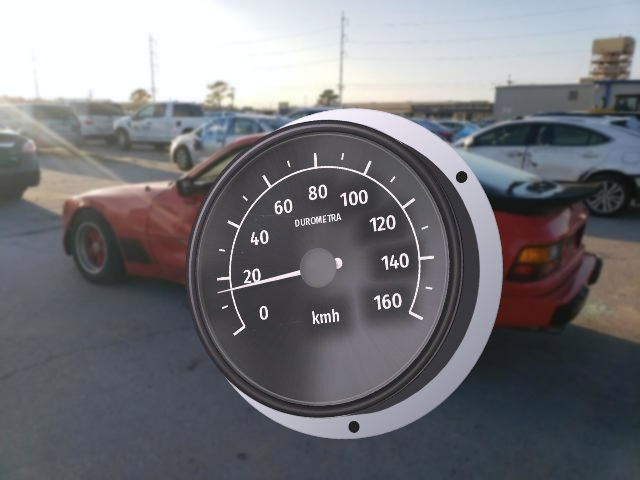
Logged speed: 15 km/h
